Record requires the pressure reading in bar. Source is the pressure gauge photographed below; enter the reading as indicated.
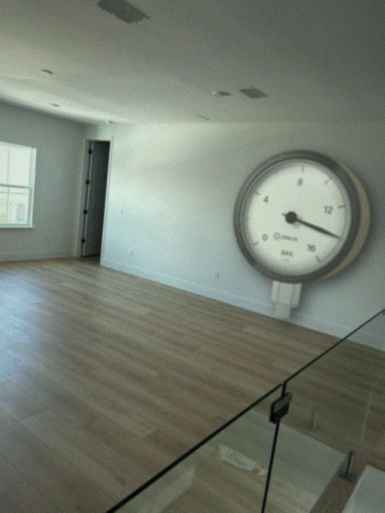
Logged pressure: 14 bar
